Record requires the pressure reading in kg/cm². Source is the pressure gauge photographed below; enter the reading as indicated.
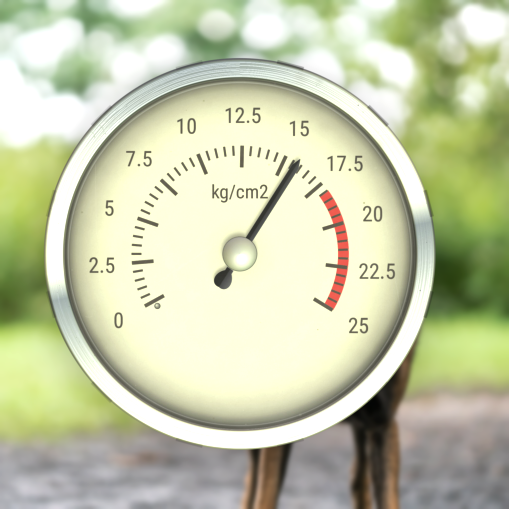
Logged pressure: 15.75 kg/cm²
